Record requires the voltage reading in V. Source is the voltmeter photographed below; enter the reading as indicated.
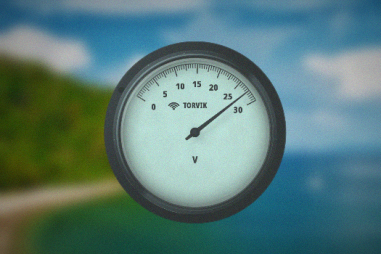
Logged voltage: 27.5 V
